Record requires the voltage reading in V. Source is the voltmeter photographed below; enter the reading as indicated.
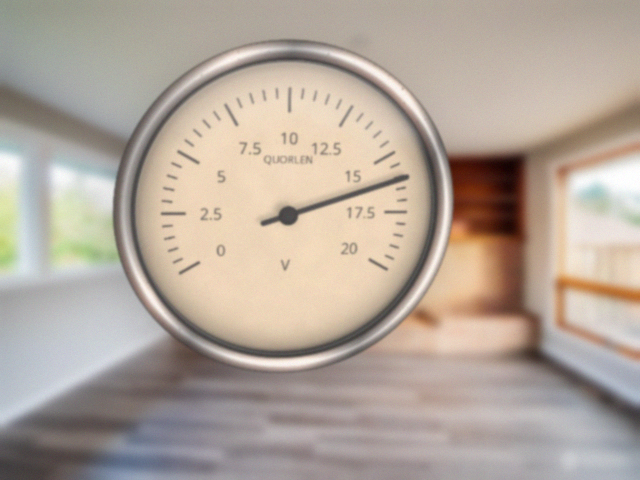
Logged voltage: 16 V
